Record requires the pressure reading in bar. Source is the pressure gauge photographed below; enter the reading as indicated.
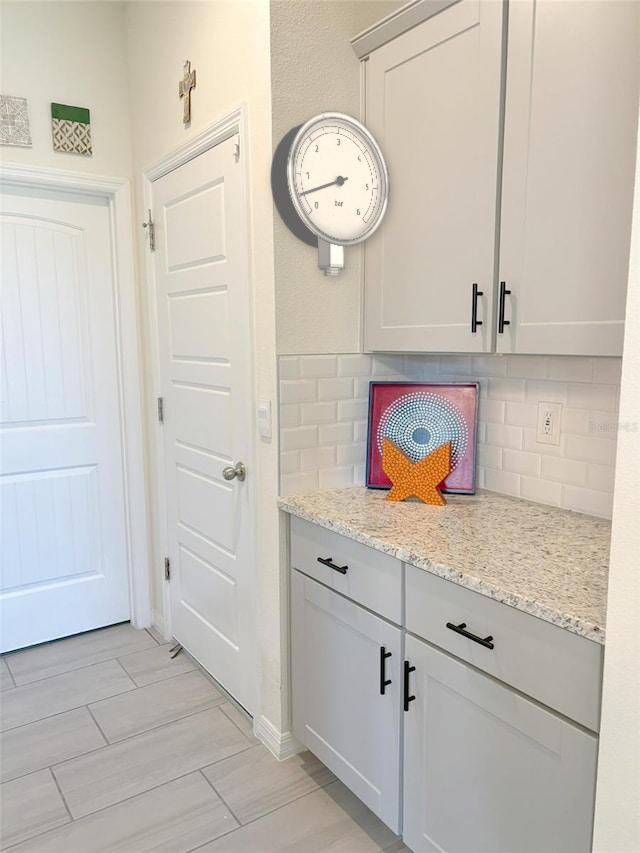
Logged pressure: 0.5 bar
